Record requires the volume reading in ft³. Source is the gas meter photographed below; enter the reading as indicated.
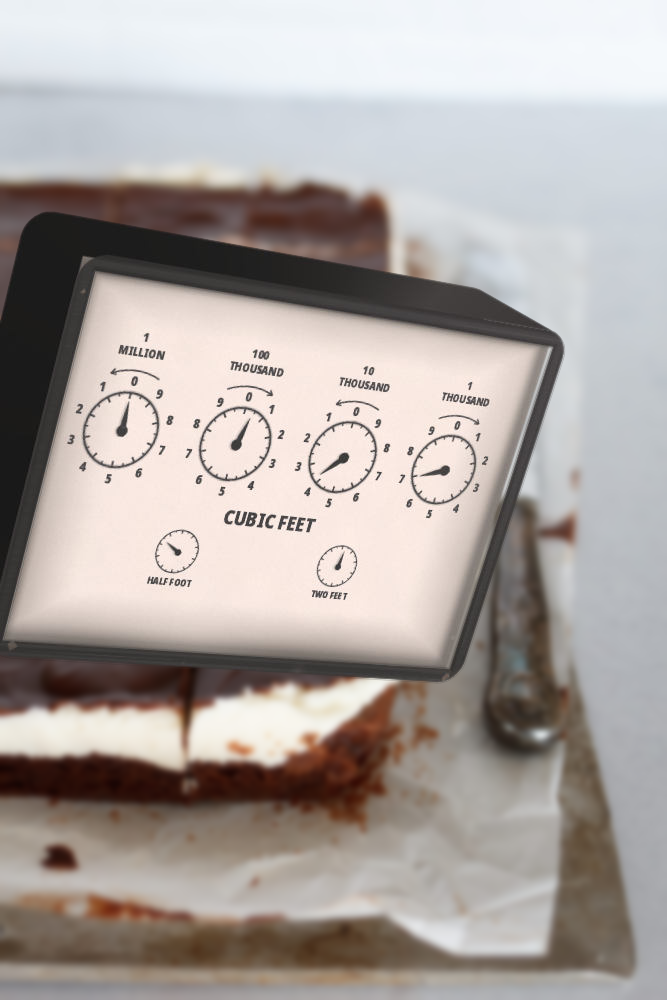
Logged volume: 3700 ft³
